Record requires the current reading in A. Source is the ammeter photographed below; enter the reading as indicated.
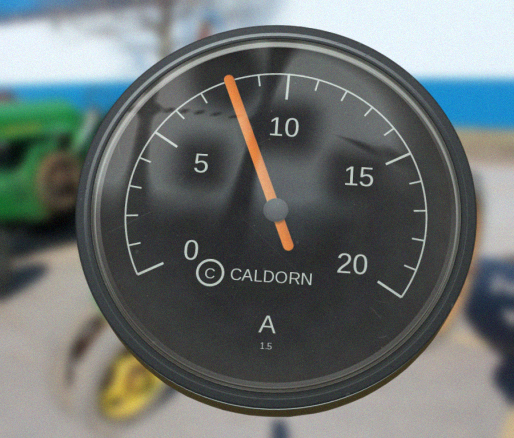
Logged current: 8 A
